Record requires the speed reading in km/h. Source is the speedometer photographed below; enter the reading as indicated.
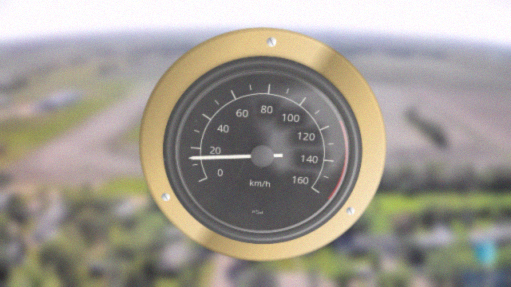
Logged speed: 15 km/h
